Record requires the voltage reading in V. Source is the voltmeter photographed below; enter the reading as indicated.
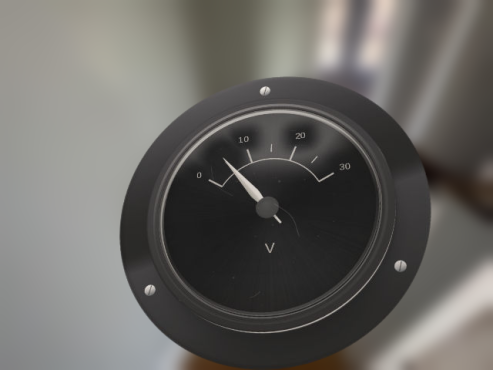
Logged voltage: 5 V
